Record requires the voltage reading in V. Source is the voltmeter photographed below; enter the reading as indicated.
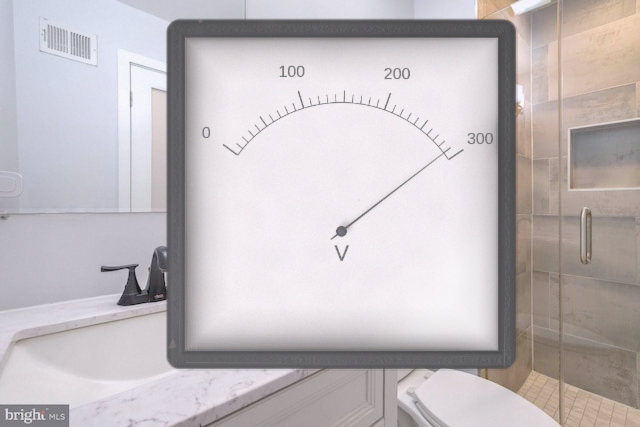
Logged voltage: 290 V
